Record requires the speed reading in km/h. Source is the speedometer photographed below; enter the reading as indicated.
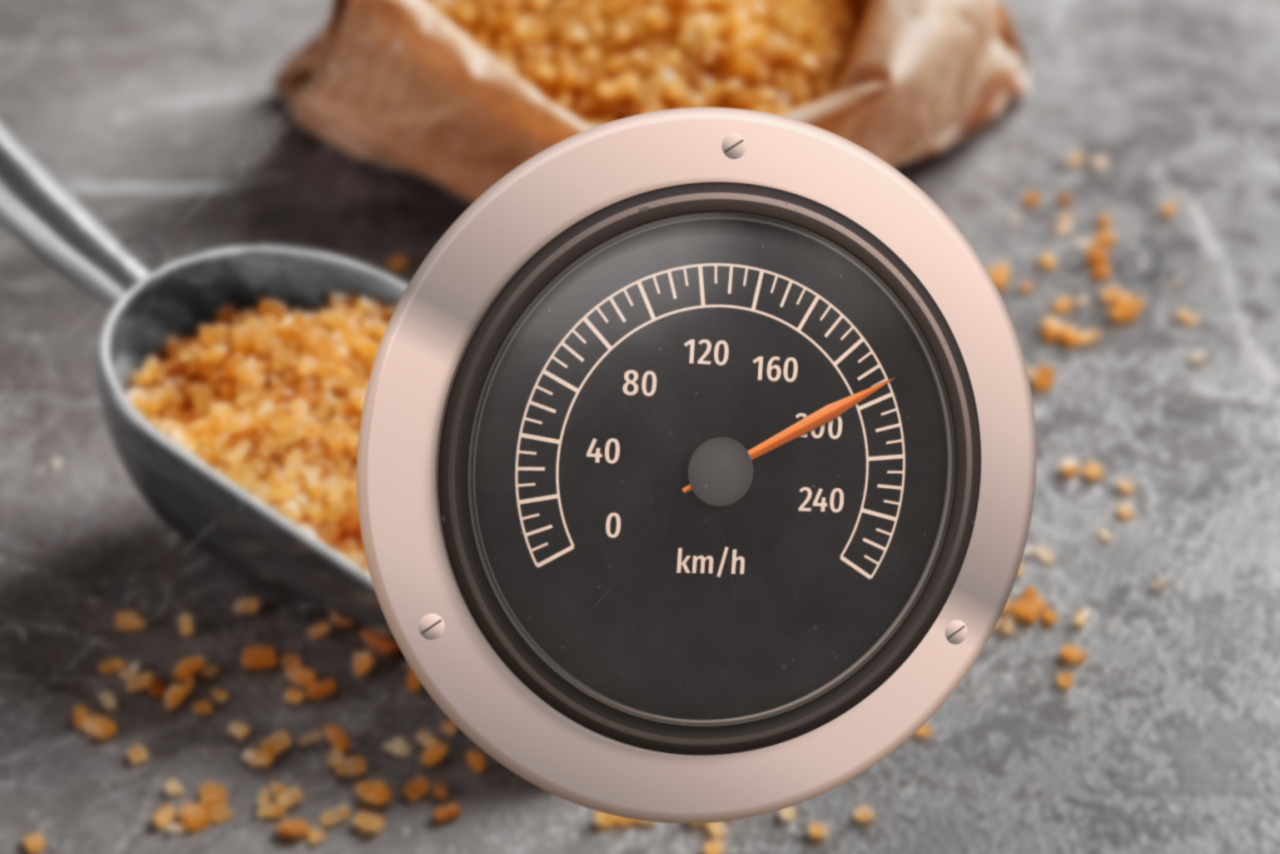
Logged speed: 195 km/h
